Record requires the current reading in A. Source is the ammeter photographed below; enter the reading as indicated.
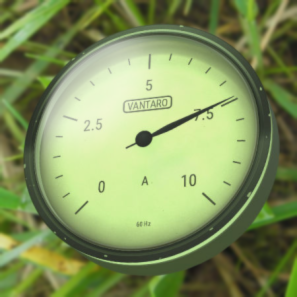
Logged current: 7.5 A
